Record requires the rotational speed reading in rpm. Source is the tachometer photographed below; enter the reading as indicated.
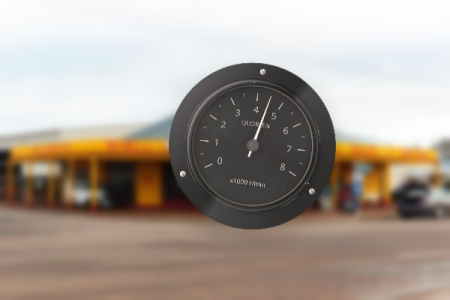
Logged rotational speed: 4500 rpm
